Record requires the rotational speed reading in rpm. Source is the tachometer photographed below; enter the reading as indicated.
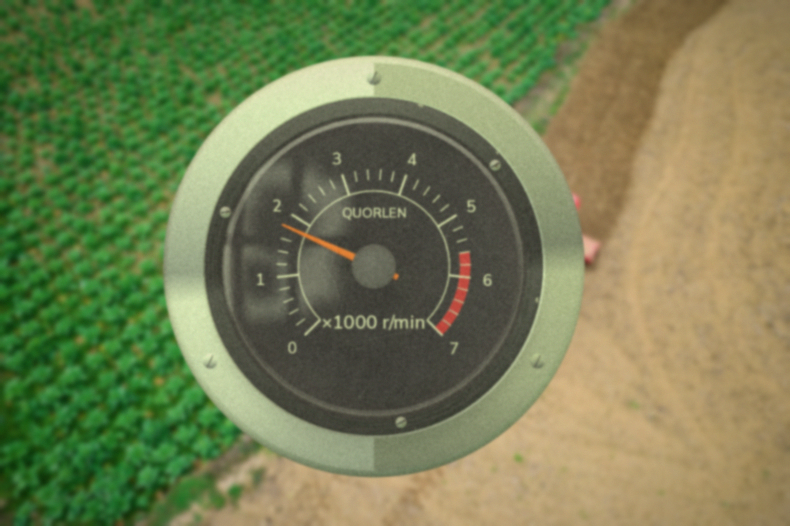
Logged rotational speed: 1800 rpm
